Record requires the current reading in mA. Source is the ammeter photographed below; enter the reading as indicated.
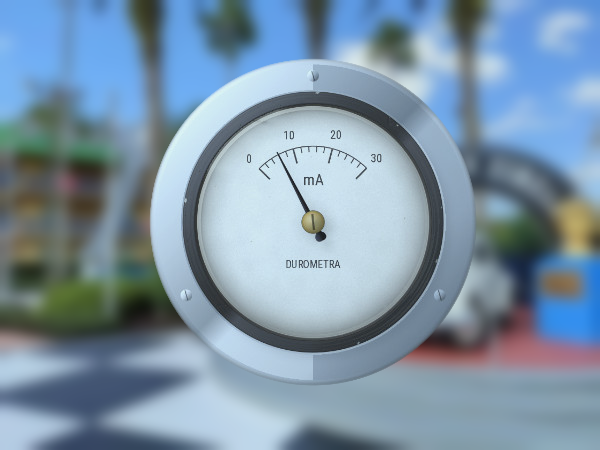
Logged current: 6 mA
